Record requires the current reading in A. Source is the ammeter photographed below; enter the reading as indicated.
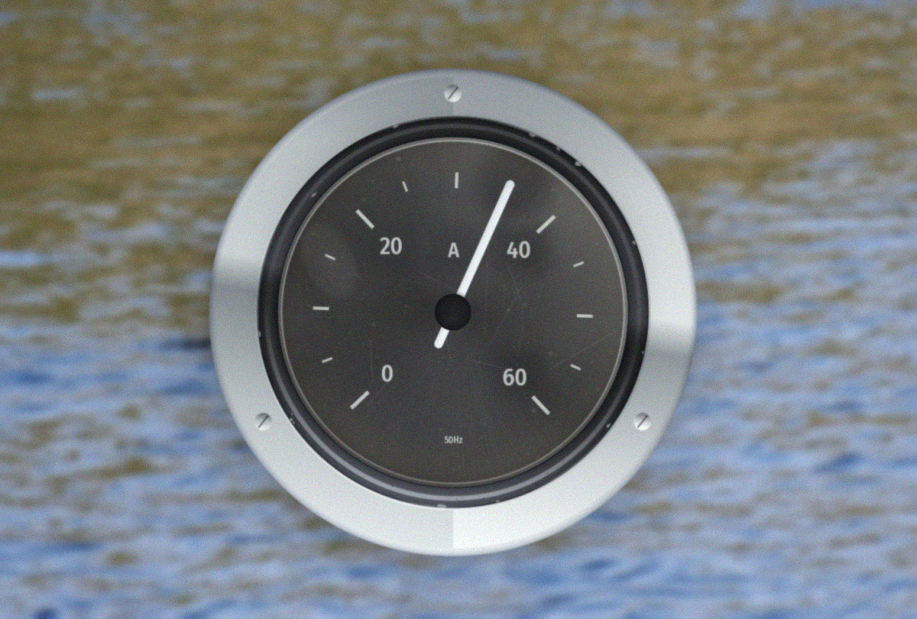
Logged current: 35 A
